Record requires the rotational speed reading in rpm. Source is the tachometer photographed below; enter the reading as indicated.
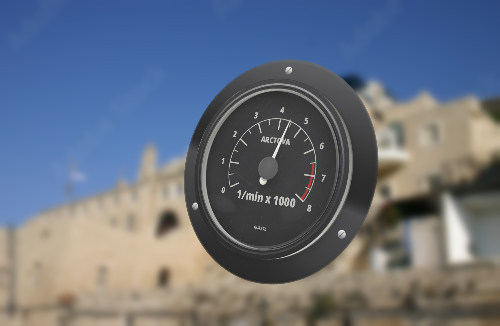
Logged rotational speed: 4500 rpm
